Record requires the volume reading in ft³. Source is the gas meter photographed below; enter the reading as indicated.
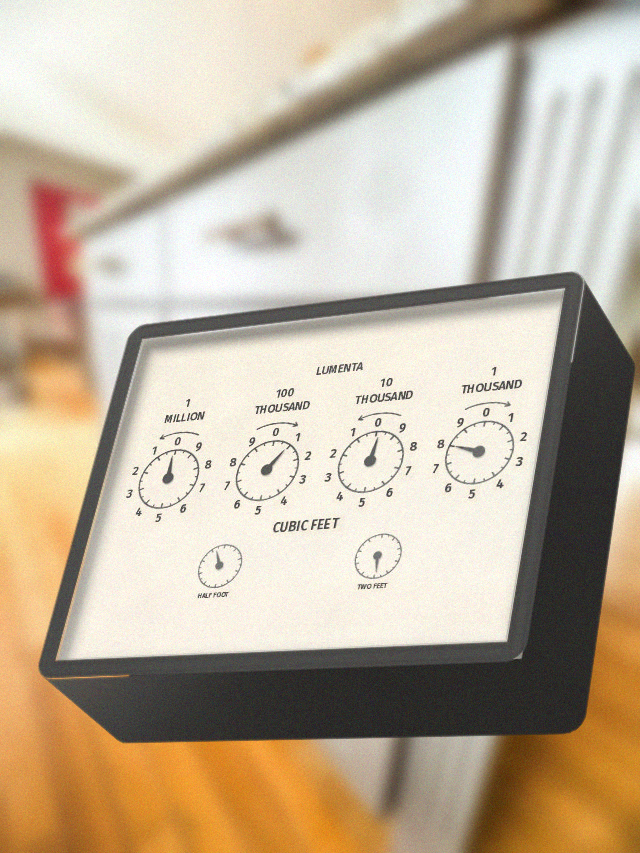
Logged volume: 9800 ft³
